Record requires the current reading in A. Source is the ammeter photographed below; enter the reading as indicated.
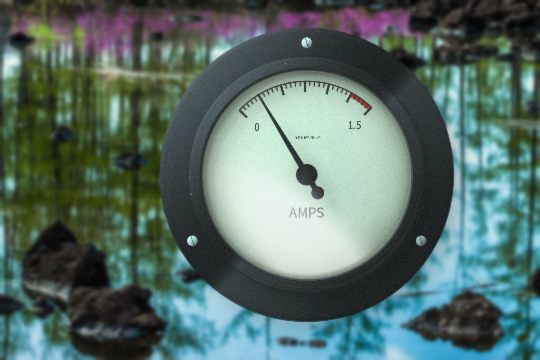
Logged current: 0.25 A
